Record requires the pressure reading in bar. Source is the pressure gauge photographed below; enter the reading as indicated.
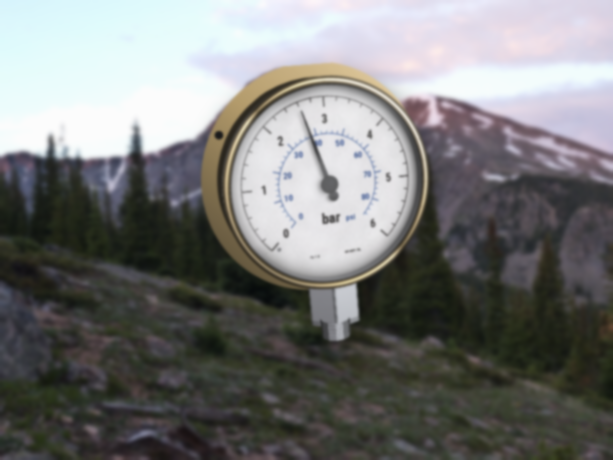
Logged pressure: 2.6 bar
